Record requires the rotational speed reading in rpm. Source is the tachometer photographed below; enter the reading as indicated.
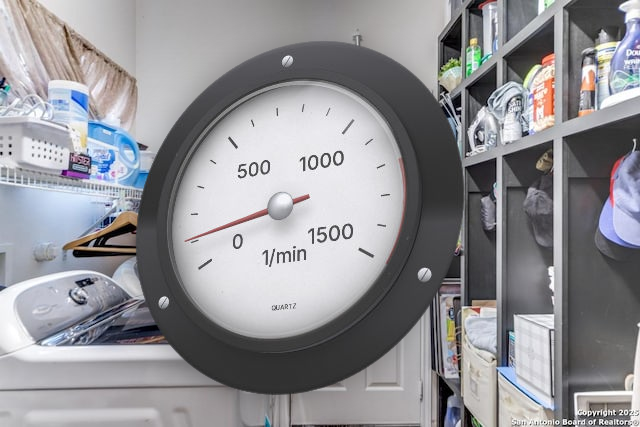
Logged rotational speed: 100 rpm
